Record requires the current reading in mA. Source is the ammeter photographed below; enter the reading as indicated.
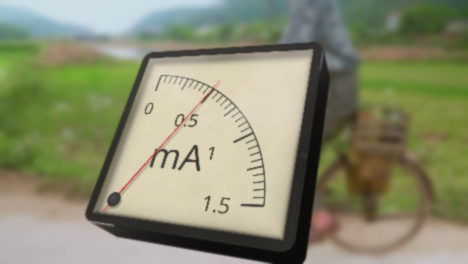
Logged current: 0.5 mA
